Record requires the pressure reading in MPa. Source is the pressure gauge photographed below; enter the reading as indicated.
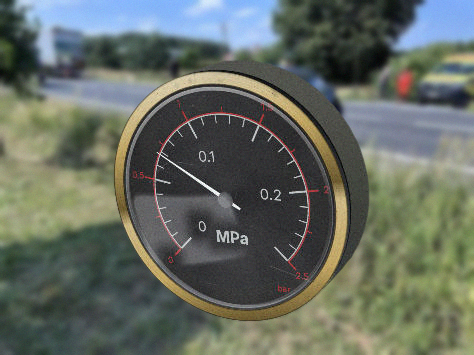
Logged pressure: 0.07 MPa
